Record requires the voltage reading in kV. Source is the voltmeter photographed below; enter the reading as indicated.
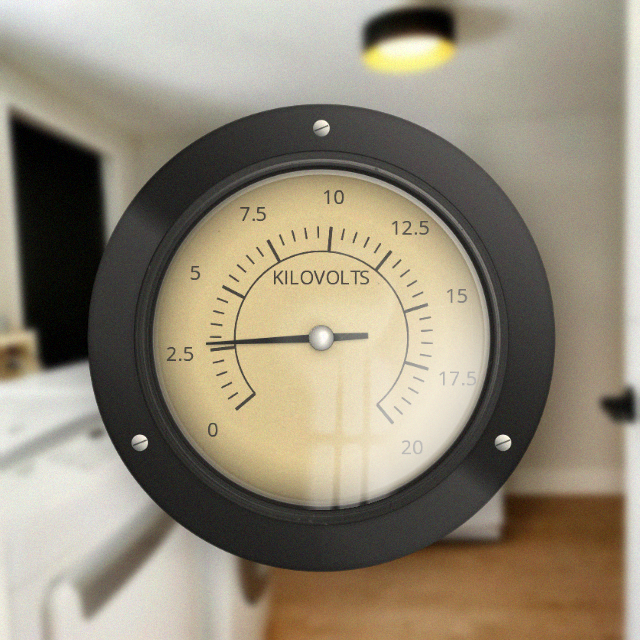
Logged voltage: 2.75 kV
